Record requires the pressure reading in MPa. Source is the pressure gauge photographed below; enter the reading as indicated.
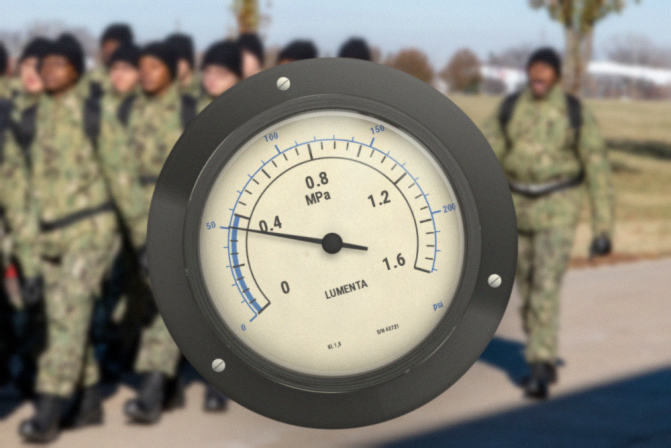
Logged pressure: 0.35 MPa
